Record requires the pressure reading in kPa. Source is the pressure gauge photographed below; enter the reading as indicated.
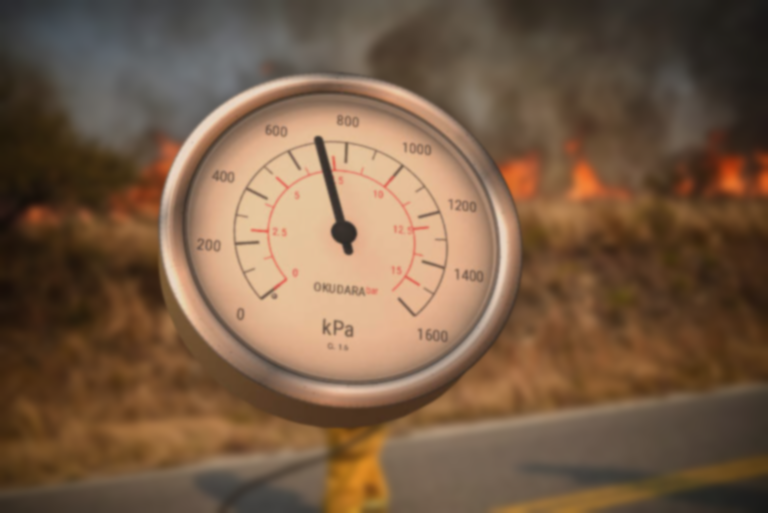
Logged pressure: 700 kPa
